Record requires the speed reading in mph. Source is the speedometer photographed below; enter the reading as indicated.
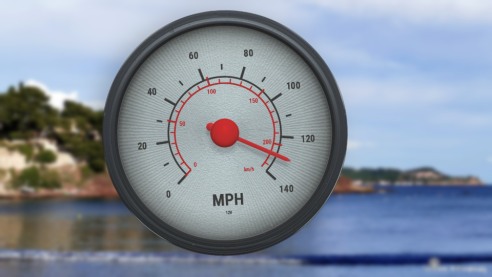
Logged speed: 130 mph
